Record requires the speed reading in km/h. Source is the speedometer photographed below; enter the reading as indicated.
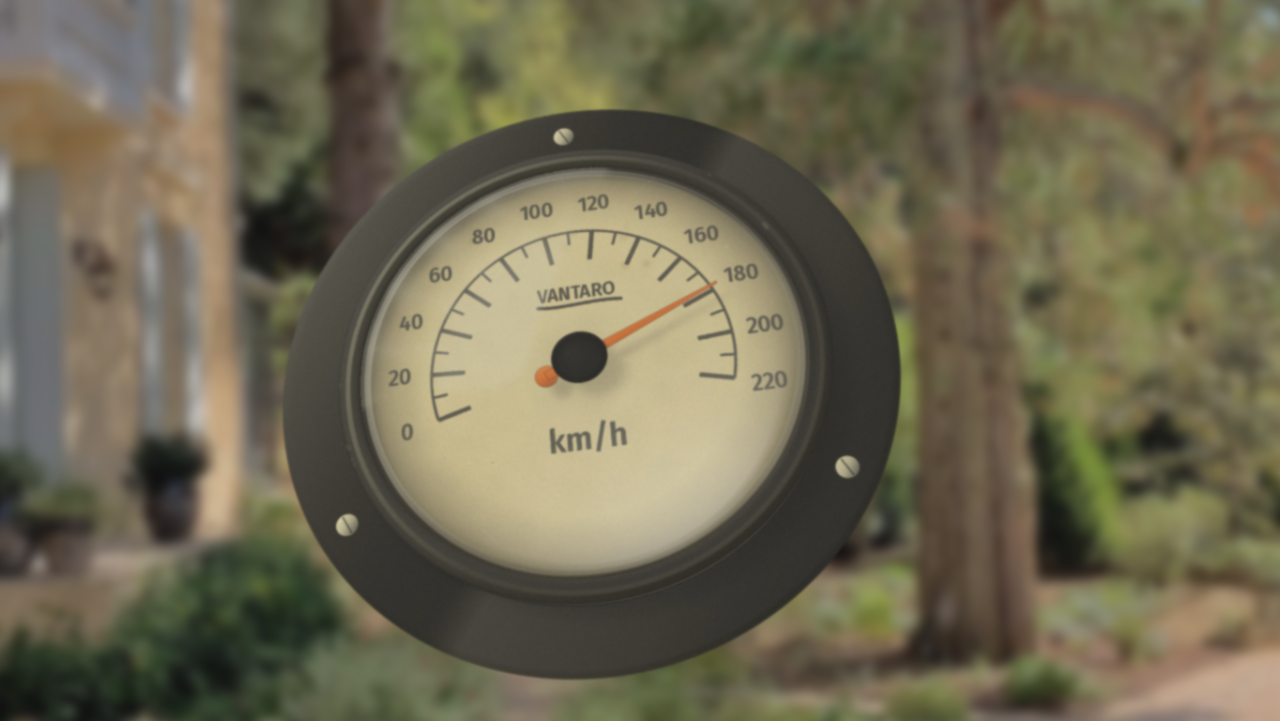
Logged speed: 180 km/h
